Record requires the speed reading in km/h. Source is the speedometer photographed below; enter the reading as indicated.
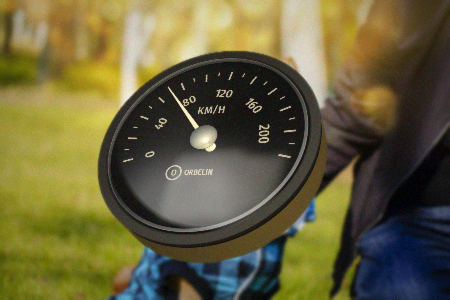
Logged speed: 70 km/h
